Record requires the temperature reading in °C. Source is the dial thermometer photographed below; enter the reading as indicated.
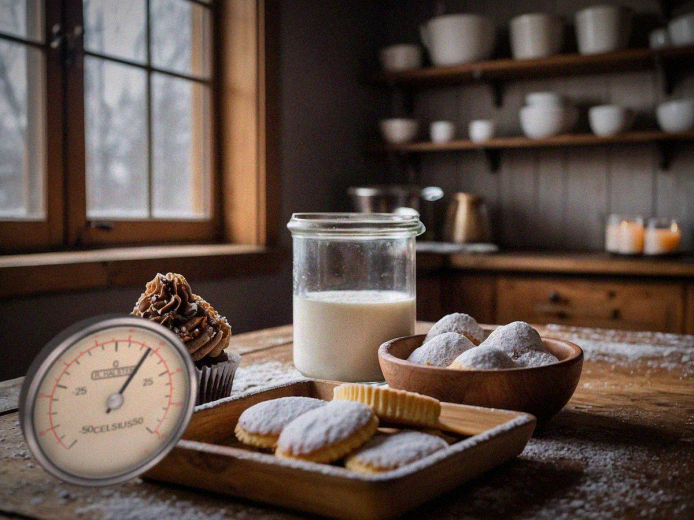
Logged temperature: 12.5 °C
